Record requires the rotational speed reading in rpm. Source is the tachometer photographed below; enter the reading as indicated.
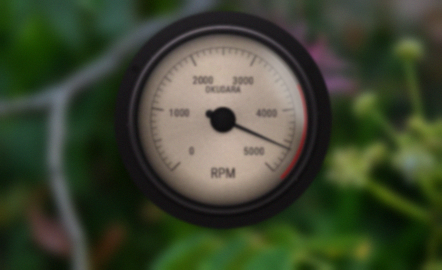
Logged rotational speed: 4600 rpm
